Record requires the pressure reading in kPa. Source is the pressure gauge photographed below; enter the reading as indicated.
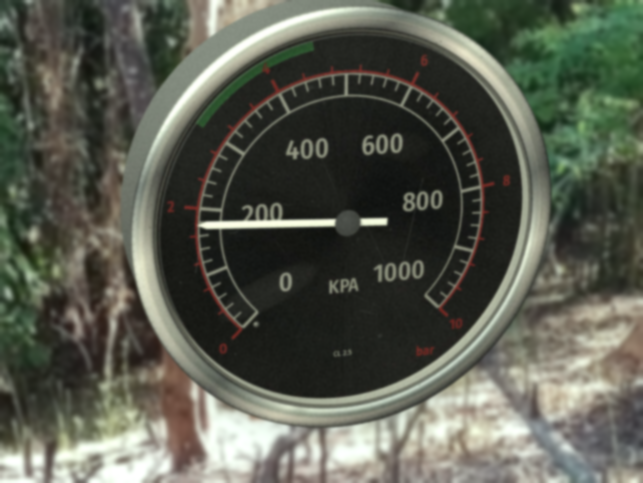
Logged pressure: 180 kPa
